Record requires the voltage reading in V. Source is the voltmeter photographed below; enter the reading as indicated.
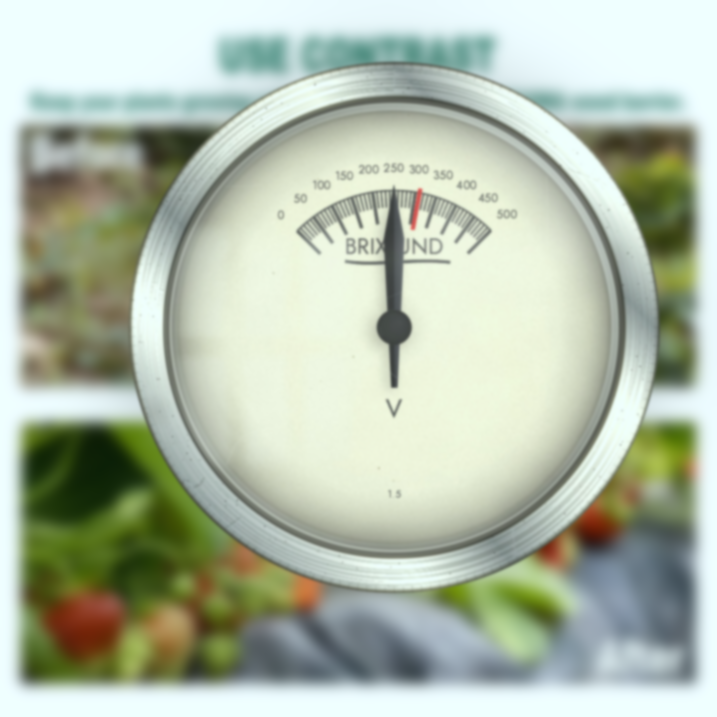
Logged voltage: 250 V
